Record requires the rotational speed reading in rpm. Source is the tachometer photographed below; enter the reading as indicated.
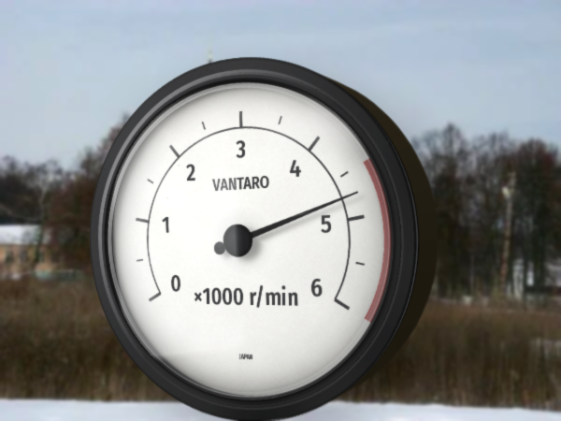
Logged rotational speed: 4750 rpm
